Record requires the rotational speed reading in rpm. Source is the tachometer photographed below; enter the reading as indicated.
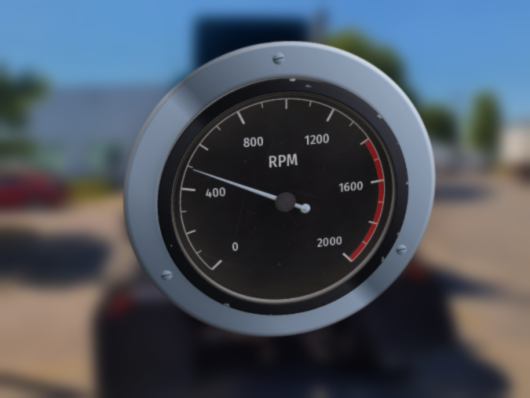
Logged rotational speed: 500 rpm
